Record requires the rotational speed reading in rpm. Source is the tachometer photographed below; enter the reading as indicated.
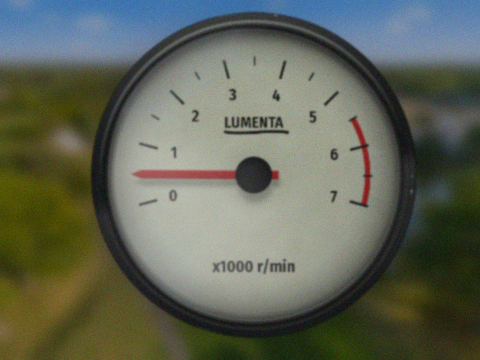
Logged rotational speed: 500 rpm
